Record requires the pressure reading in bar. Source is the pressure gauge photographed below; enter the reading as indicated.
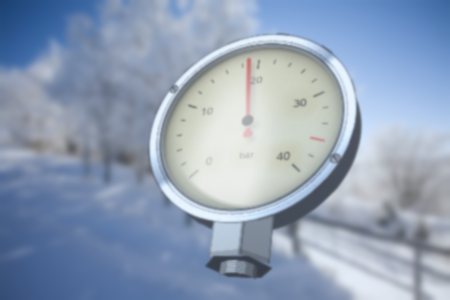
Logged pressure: 19 bar
